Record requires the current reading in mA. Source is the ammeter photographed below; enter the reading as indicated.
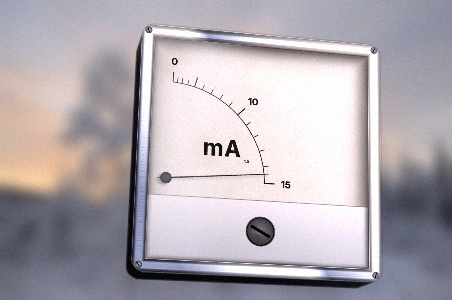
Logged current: 14.5 mA
